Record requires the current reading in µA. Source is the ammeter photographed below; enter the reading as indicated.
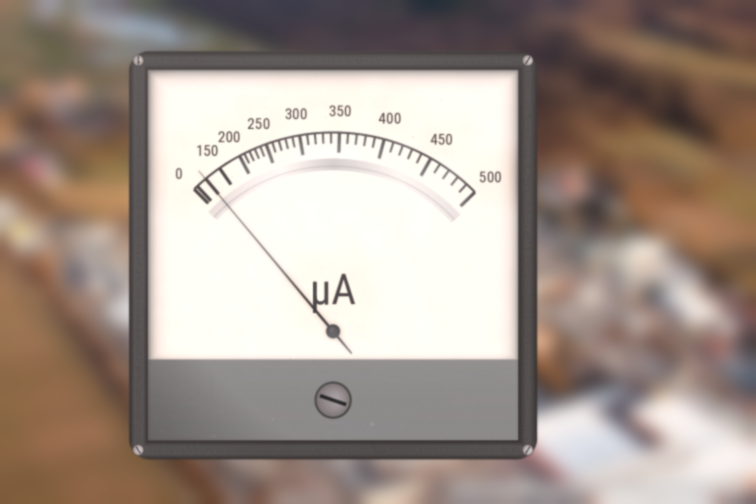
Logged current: 100 µA
